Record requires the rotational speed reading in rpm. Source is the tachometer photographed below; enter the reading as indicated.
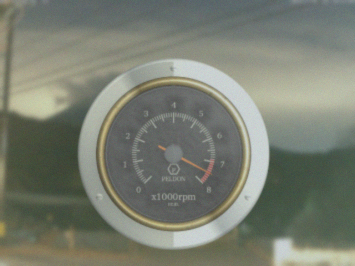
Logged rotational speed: 7500 rpm
